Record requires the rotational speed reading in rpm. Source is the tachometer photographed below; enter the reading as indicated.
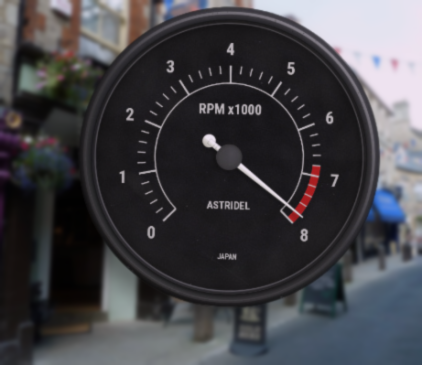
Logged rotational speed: 7800 rpm
